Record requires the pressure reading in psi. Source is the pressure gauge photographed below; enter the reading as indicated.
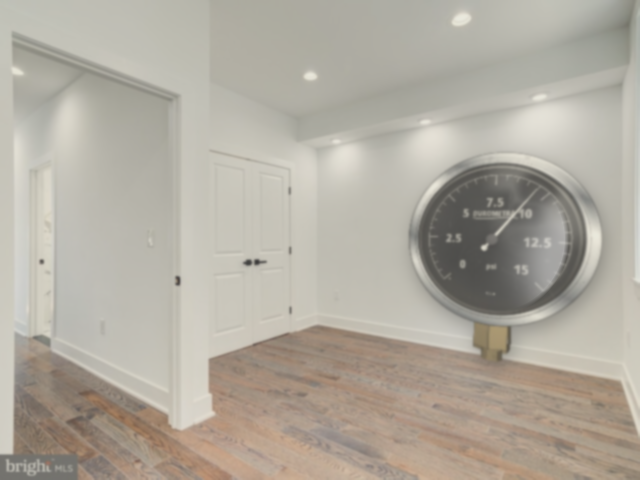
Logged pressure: 9.5 psi
